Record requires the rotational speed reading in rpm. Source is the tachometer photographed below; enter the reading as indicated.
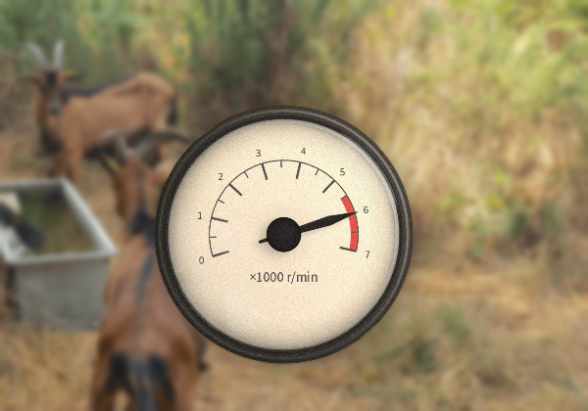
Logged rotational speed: 6000 rpm
